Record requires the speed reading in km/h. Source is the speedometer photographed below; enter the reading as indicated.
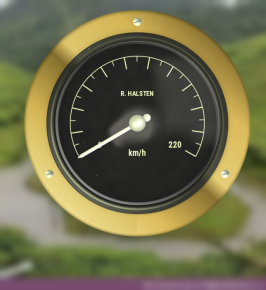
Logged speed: 0 km/h
